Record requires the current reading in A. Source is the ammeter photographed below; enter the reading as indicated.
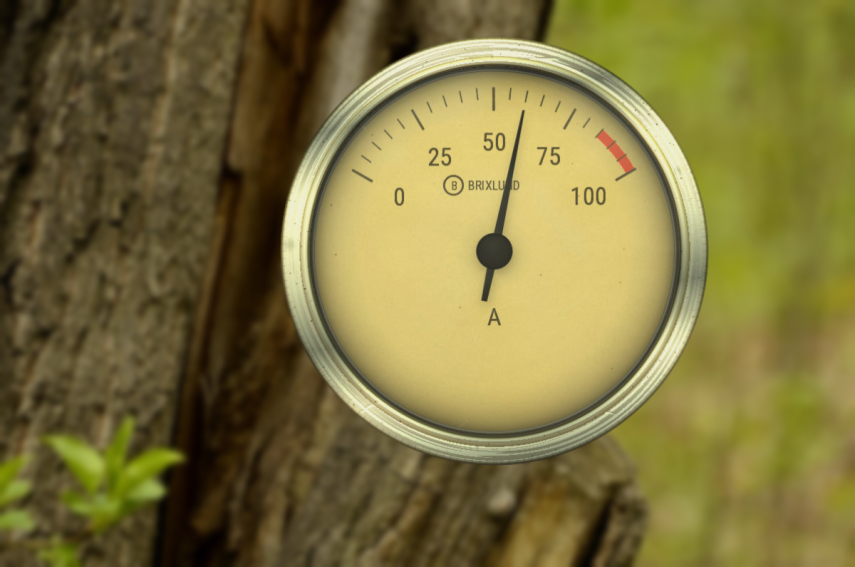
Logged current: 60 A
